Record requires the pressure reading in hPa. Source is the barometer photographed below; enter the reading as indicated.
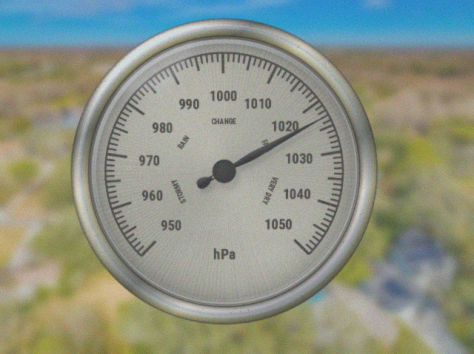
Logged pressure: 1023 hPa
